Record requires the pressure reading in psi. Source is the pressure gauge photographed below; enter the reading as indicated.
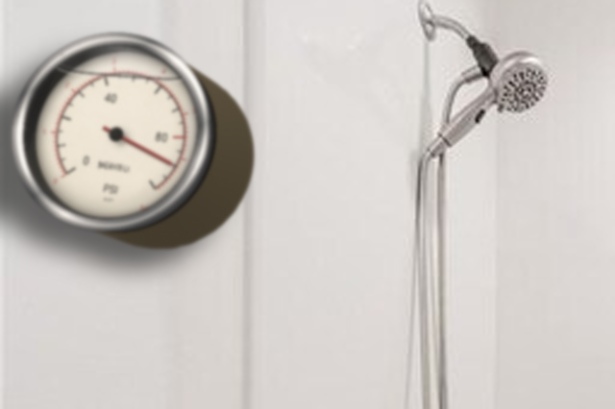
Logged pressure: 90 psi
